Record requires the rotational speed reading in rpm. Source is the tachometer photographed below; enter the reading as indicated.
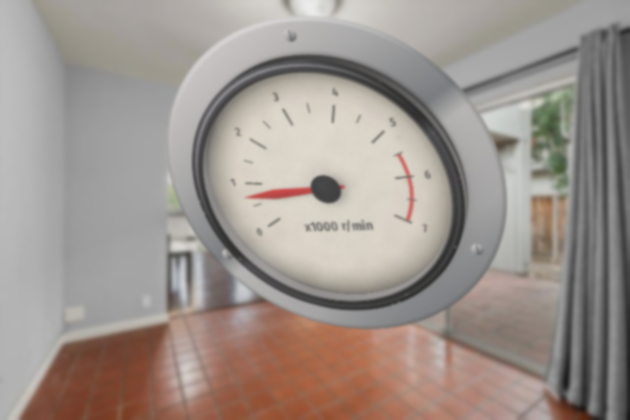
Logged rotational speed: 750 rpm
